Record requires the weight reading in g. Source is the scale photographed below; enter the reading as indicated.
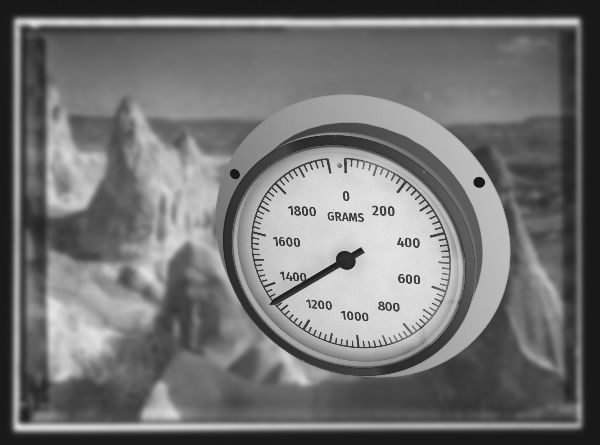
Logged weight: 1340 g
